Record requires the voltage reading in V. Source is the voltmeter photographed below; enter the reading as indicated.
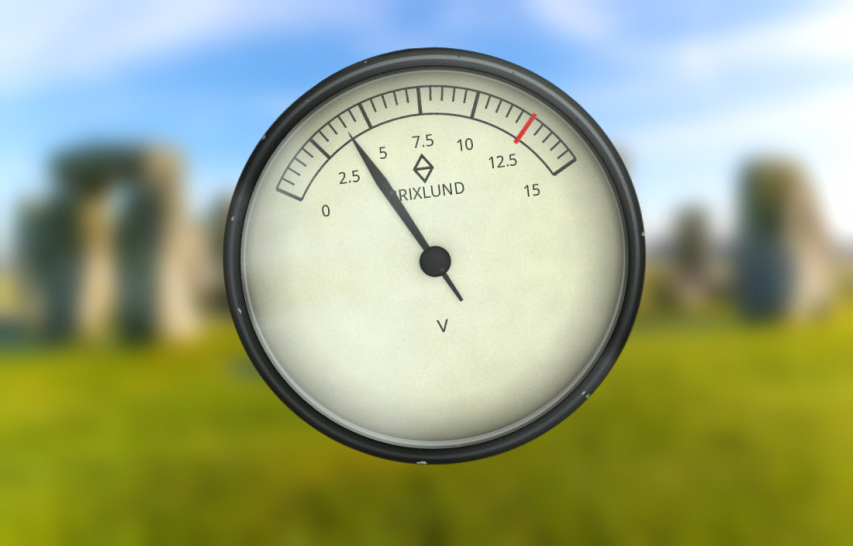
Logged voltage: 4 V
